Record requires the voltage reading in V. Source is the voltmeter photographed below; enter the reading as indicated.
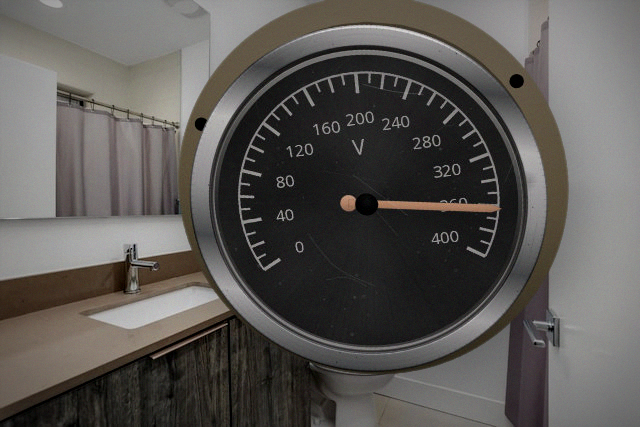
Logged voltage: 360 V
